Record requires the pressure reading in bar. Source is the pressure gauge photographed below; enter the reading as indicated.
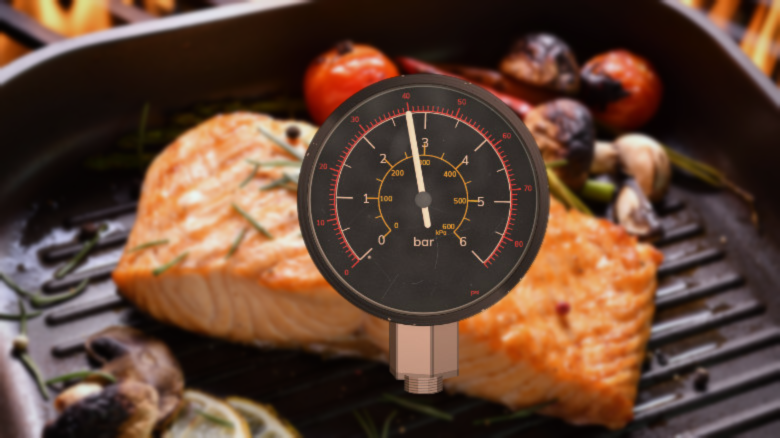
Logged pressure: 2.75 bar
